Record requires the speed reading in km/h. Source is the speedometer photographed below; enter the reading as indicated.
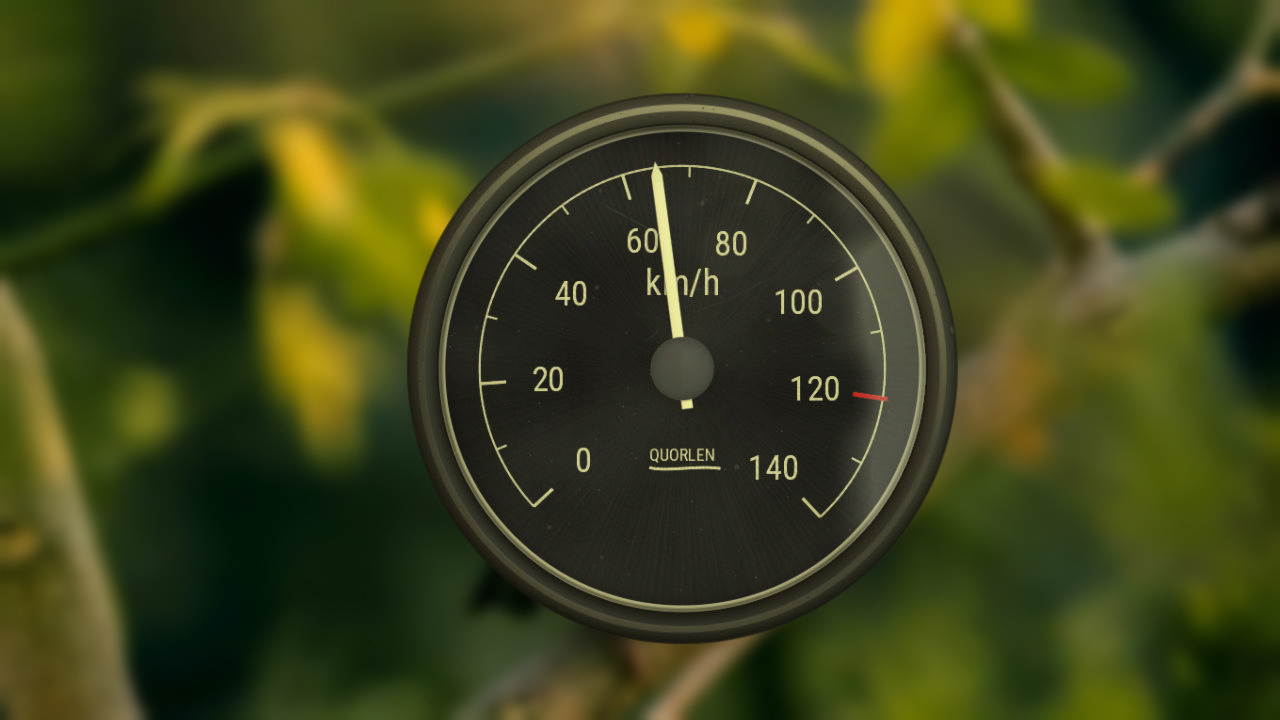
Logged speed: 65 km/h
